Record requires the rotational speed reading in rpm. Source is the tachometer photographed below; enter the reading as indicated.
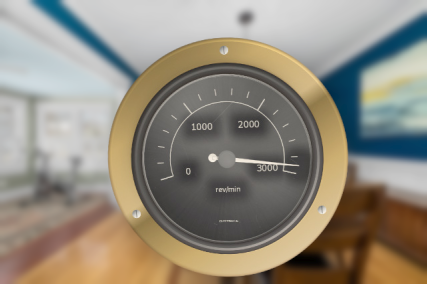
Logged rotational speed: 2900 rpm
